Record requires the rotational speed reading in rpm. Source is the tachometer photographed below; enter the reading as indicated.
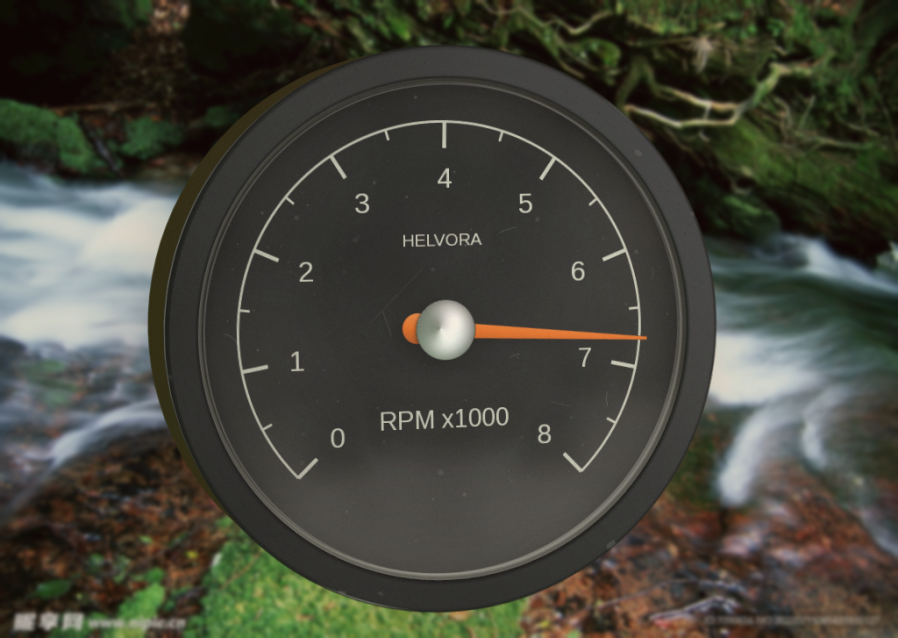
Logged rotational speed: 6750 rpm
